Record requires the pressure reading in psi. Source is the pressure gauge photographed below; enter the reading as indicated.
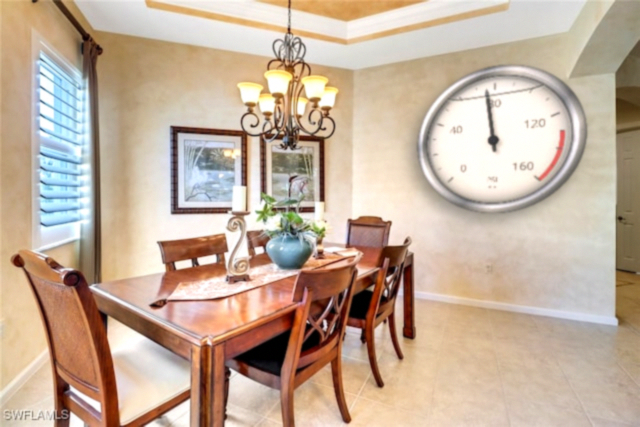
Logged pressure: 75 psi
